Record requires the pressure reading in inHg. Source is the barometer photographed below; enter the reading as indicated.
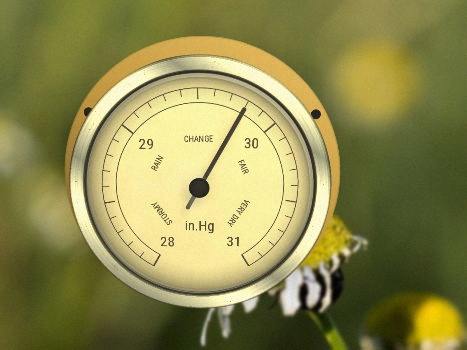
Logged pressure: 29.8 inHg
